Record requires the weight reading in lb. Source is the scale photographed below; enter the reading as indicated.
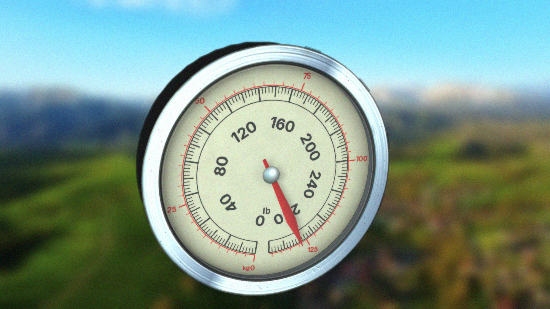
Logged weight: 280 lb
